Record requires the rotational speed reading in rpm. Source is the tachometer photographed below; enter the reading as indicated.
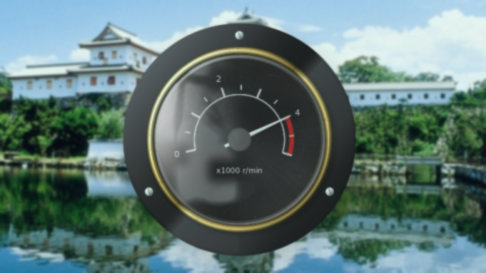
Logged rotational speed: 4000 rpm
